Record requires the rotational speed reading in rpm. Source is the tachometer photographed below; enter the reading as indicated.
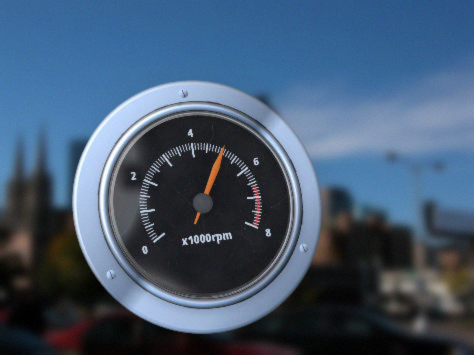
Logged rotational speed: 5000 rpm
